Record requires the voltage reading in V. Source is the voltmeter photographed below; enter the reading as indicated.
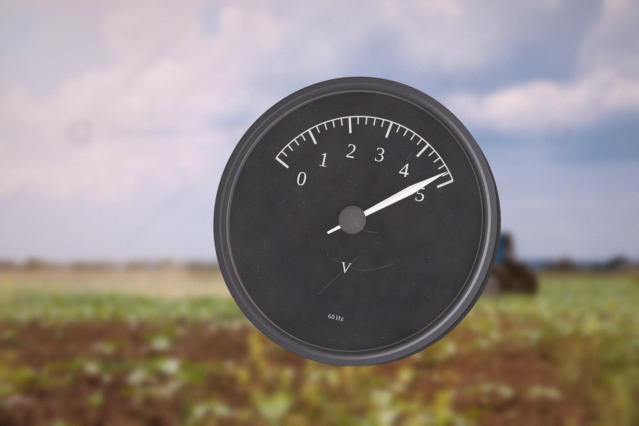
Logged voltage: 4.8 V
